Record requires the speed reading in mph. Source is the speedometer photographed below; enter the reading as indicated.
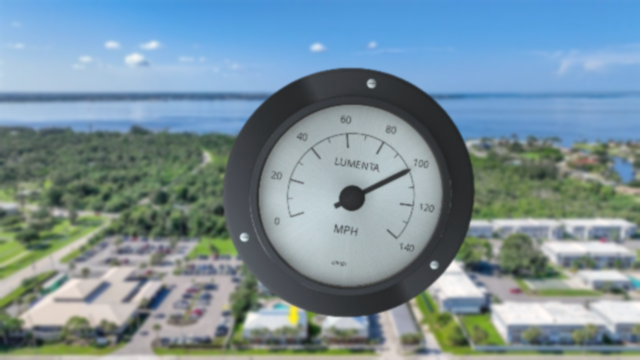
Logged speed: 100 mph
